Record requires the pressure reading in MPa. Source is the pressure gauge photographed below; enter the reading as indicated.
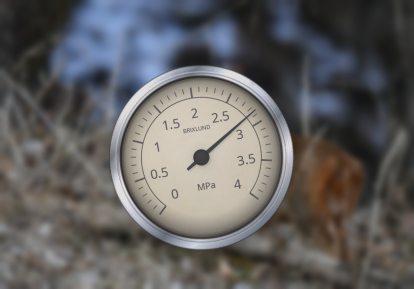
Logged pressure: 2.85 MPa
